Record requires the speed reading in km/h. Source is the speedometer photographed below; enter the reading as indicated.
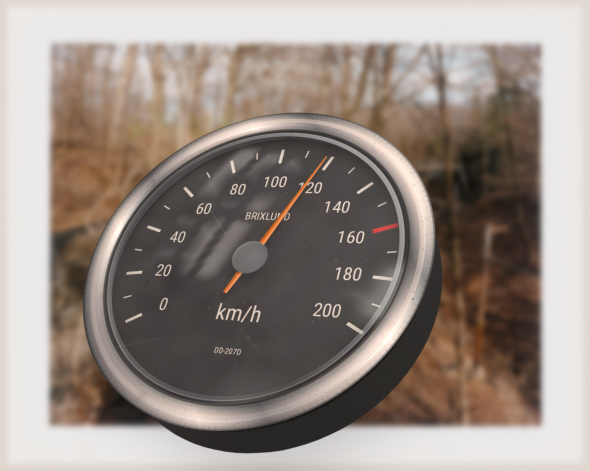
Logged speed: 120 km/h
